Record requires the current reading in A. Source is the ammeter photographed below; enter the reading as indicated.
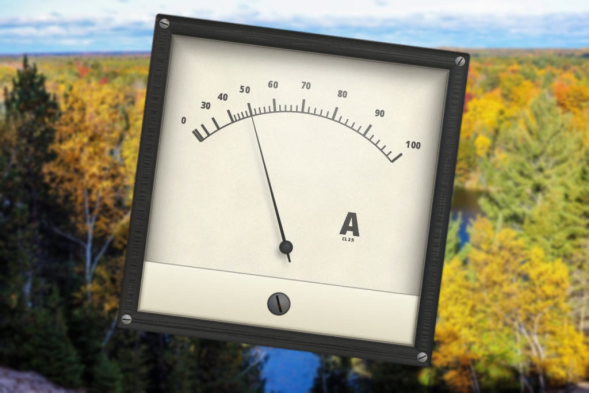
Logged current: 50 A
